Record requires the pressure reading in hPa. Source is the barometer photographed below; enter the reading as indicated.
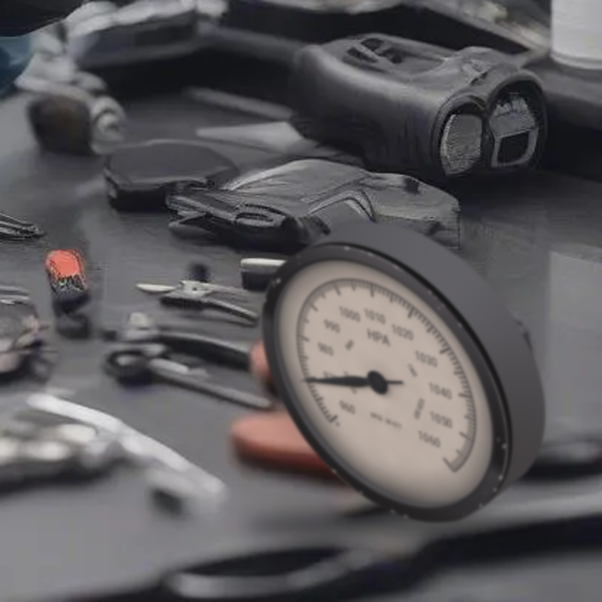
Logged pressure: 970 hPa
